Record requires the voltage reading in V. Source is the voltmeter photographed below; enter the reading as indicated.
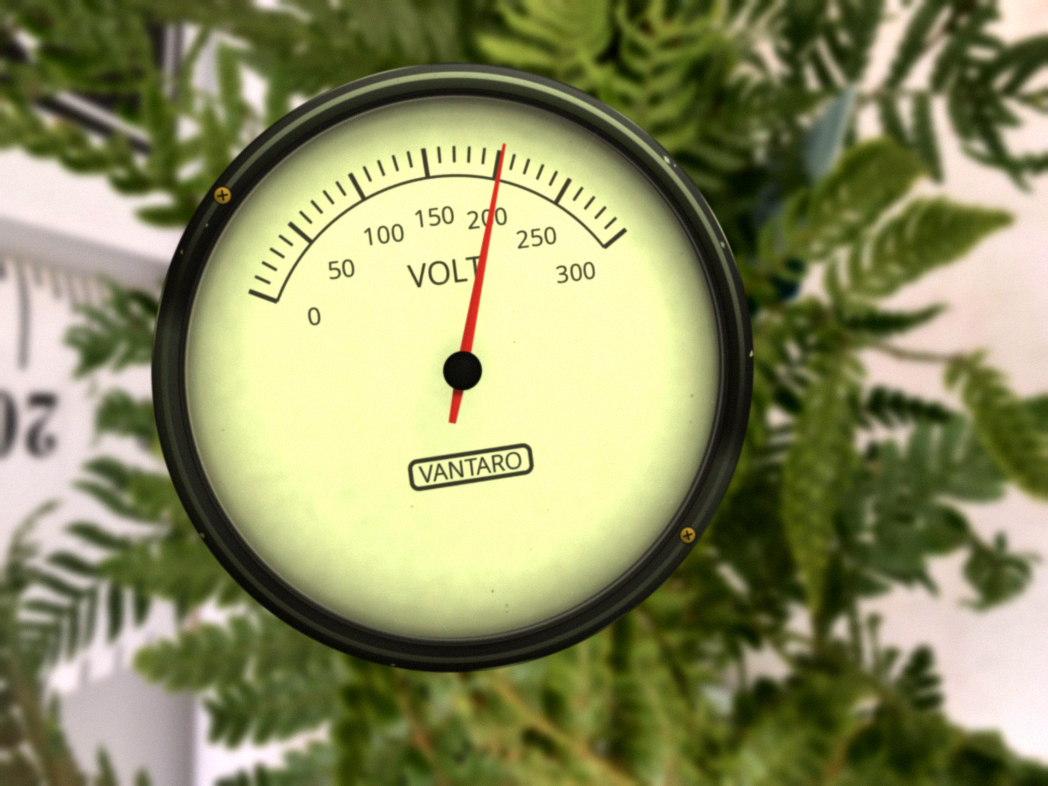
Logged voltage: 200 V
